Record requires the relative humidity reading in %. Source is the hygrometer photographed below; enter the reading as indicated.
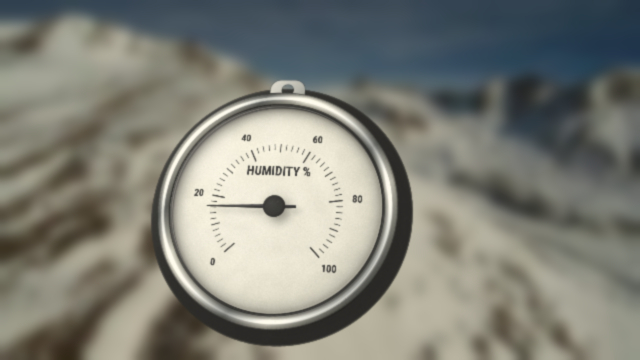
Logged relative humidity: 16 %
